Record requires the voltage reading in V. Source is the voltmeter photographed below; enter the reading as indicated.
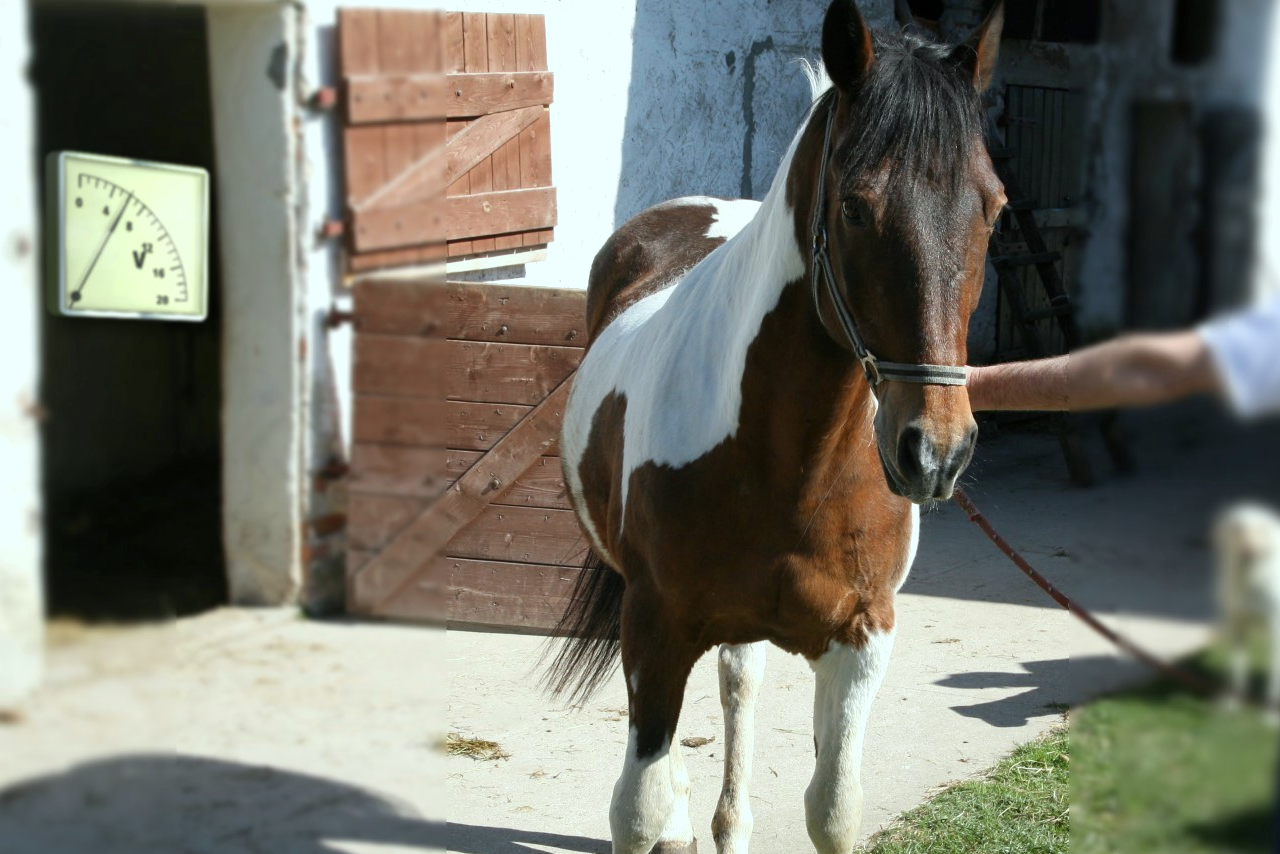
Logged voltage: 6 V
